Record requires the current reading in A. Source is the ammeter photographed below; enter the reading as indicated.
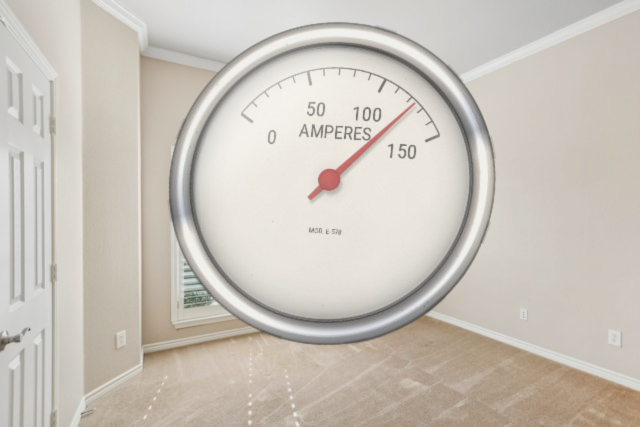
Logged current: 125 A
